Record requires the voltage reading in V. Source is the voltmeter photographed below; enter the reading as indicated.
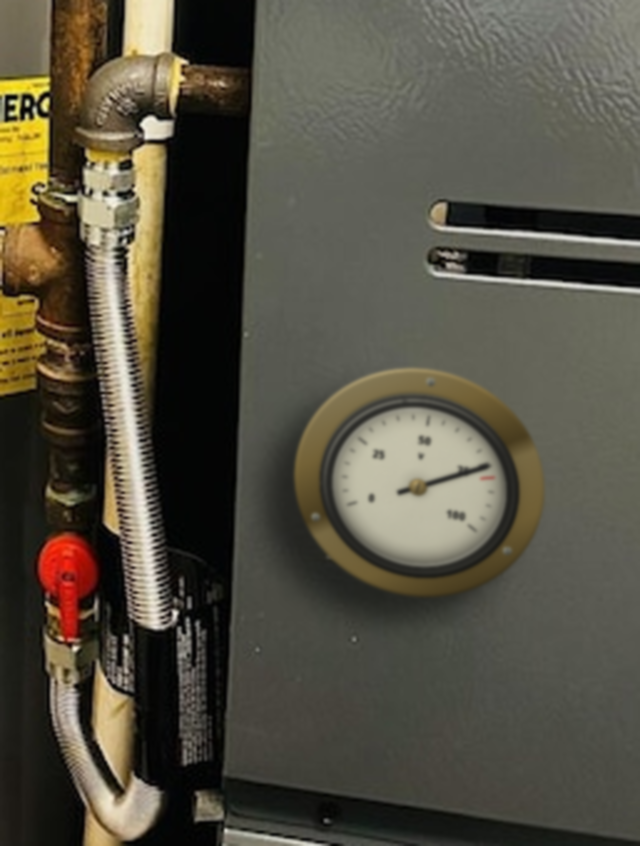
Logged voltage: 75 V
